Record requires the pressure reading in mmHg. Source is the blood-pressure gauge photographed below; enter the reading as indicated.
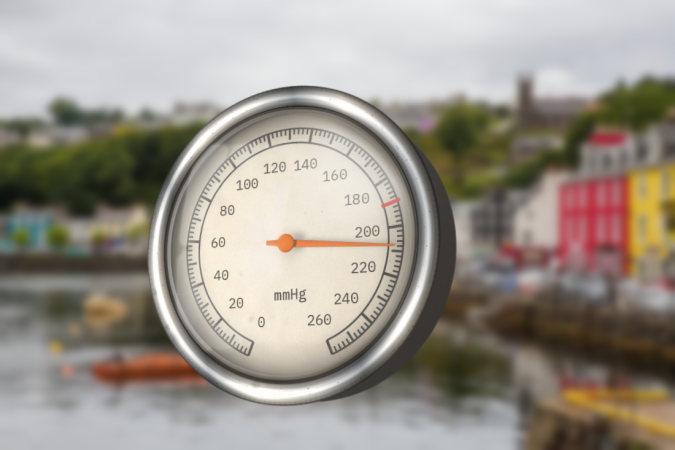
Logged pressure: 208 mmHg
